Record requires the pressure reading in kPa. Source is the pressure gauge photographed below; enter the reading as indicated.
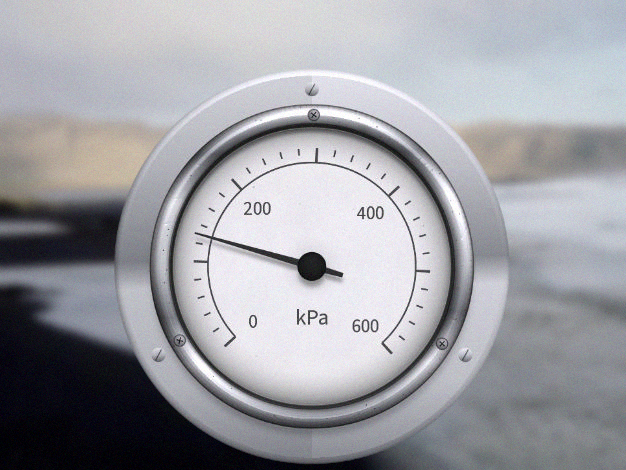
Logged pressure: 130 kPa
